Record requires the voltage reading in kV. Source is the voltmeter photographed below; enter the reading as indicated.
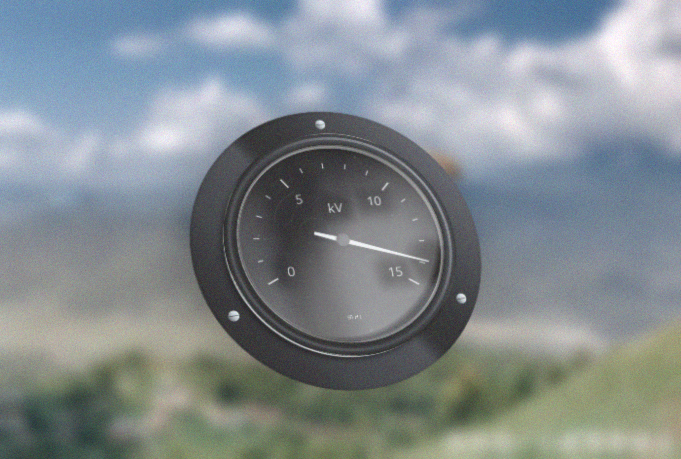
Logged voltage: 14 kV
